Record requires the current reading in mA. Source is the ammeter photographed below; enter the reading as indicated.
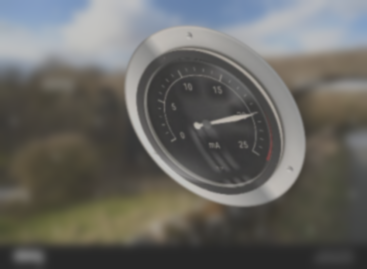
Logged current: 20 mA
